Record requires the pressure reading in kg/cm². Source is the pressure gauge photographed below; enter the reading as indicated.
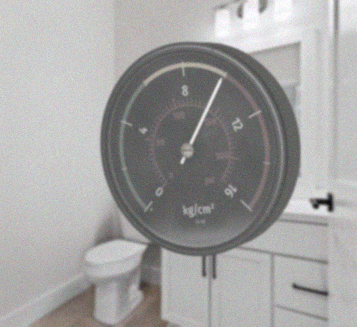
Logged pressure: 10 kg/cm²
